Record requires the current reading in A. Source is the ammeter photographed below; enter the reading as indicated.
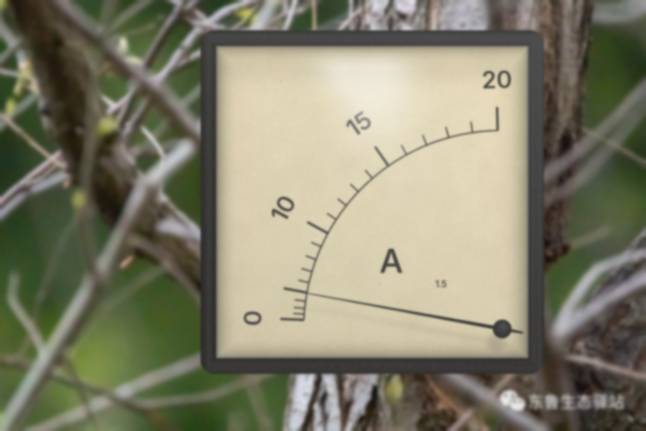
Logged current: 5 A
